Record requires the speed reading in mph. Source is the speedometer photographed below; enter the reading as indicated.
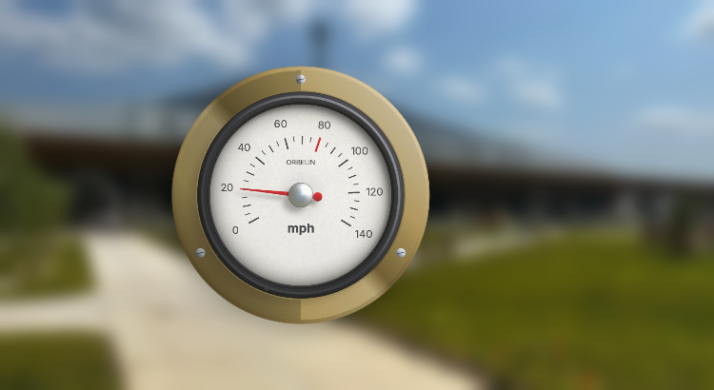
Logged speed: 20 mph
